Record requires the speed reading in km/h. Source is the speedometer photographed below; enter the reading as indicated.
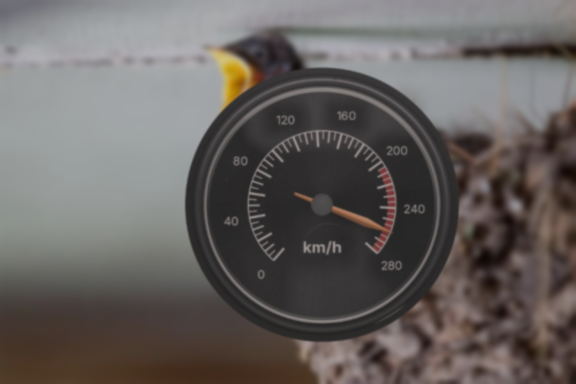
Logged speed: 260 km/h
